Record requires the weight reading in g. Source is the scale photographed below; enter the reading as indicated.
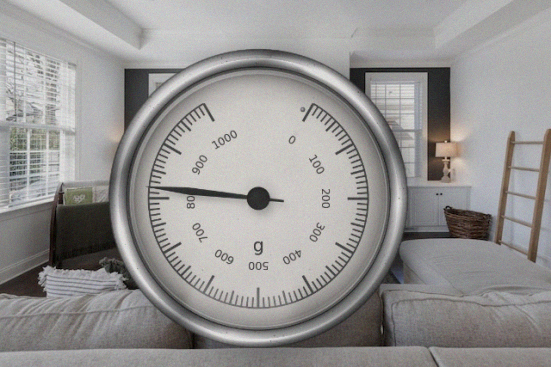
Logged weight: 820 g
